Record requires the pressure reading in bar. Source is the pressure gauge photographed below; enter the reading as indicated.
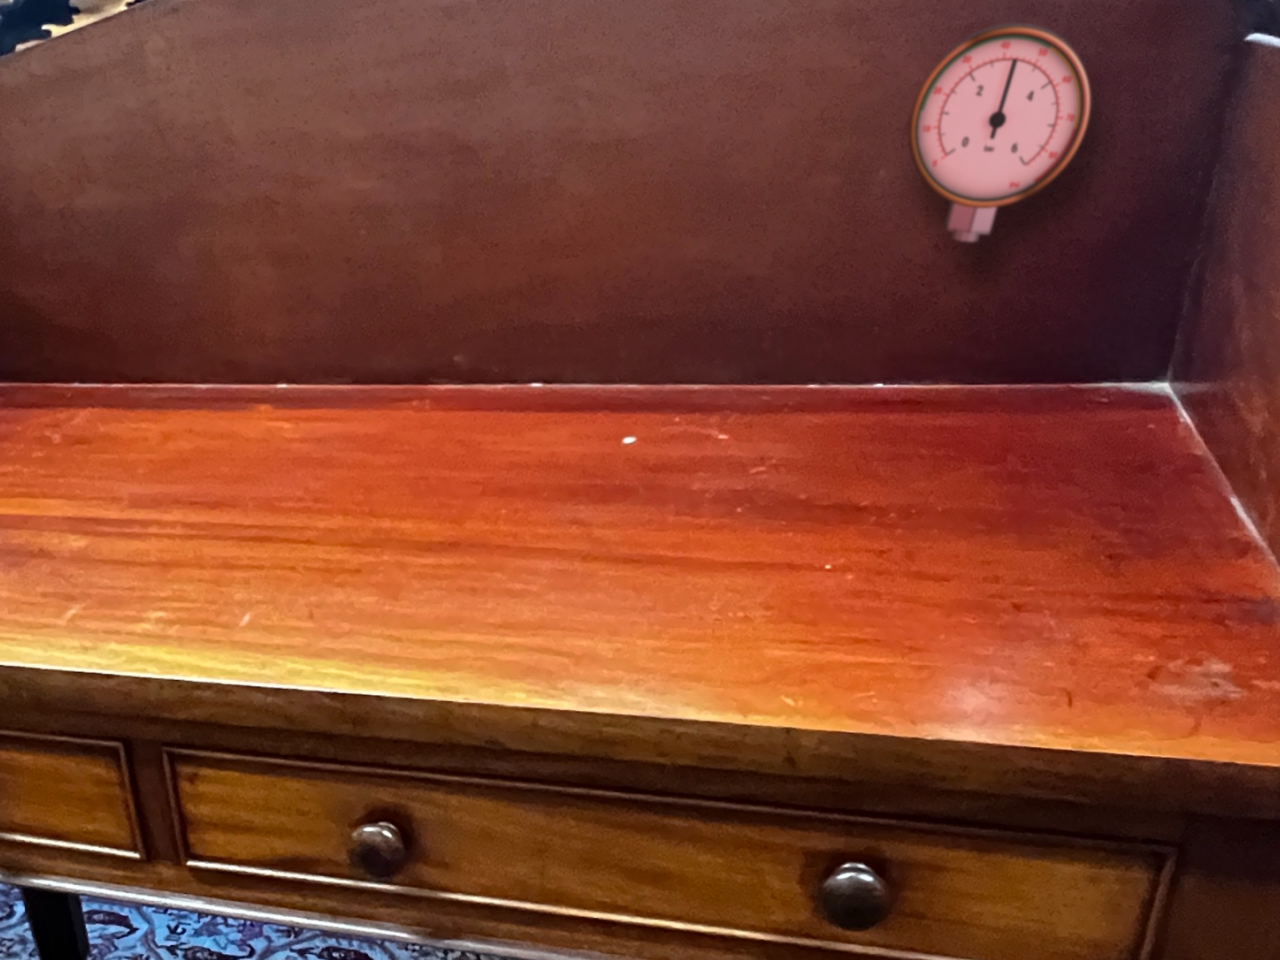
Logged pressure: 3 bar
